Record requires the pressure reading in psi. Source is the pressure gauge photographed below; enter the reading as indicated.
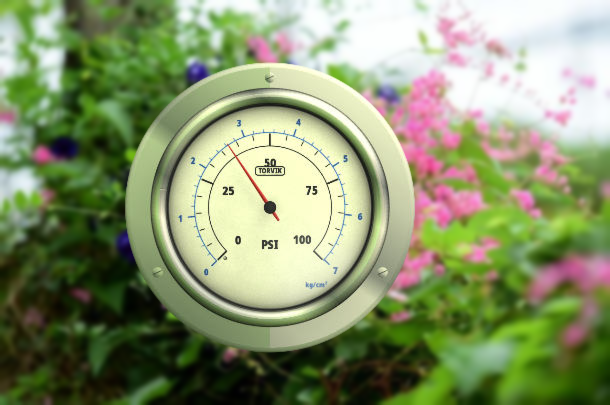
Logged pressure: 37.5 psi
